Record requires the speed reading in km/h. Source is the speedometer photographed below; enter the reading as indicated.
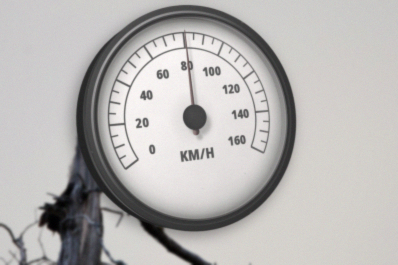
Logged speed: 80 km/h
